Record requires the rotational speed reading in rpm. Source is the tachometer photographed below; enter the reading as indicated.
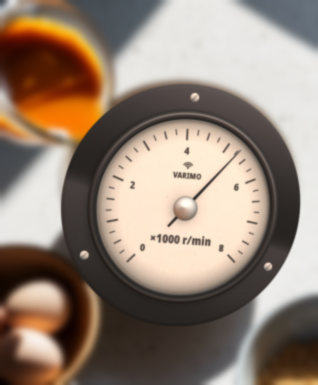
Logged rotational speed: 5250 rpm
